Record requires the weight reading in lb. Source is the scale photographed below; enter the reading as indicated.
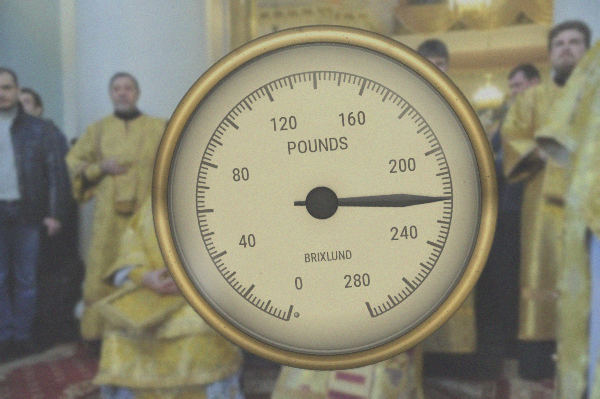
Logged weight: 220 lb
